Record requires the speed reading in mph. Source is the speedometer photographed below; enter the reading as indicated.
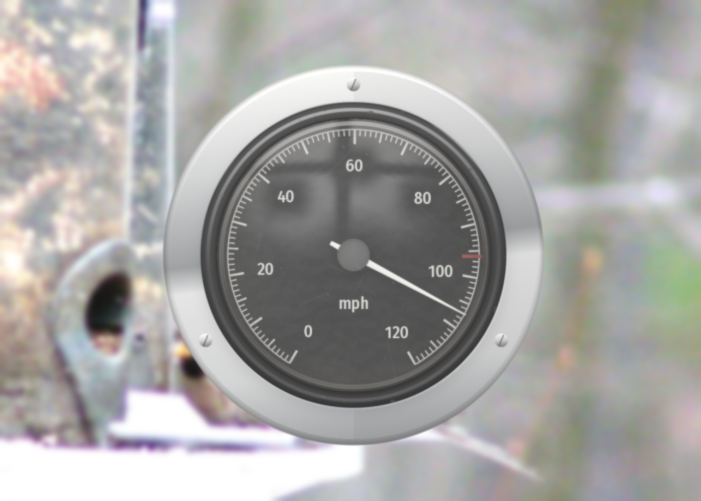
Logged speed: 107 mph
